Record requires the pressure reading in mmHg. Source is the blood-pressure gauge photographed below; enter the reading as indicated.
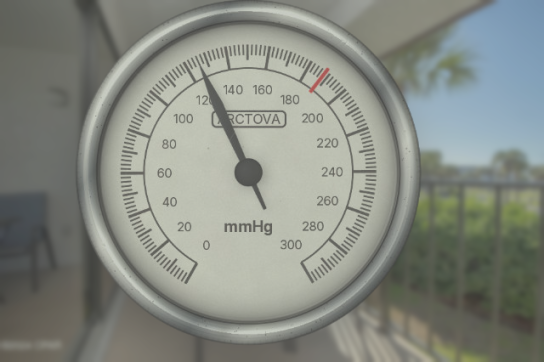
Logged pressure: 126 mmHg
